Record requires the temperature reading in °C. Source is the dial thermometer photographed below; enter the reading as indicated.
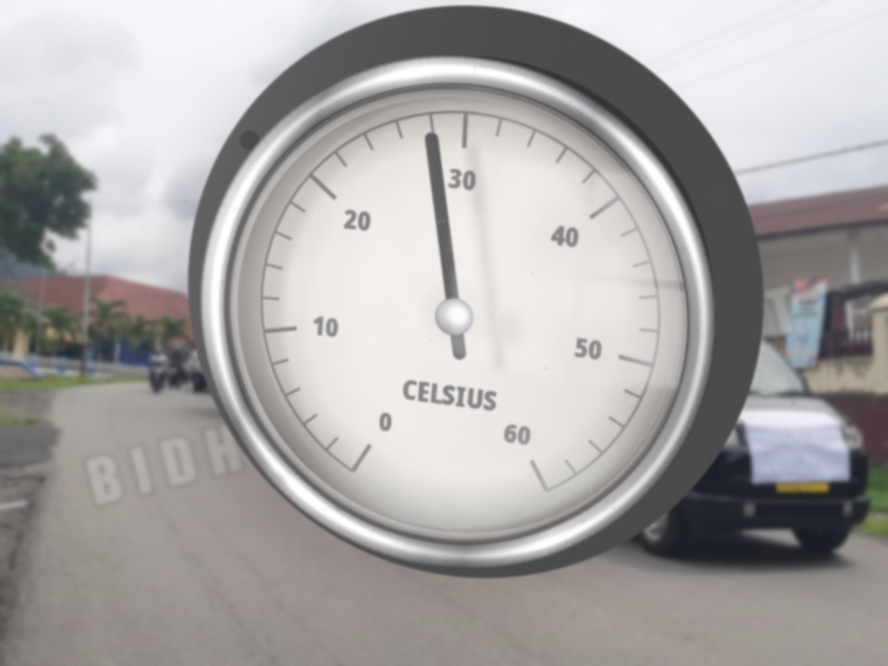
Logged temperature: 28 °C
